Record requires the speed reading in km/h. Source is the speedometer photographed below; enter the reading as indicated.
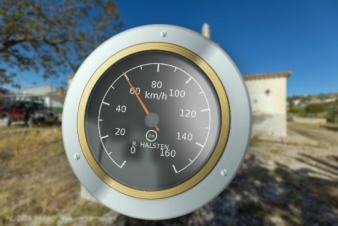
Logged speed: 60 km/h
